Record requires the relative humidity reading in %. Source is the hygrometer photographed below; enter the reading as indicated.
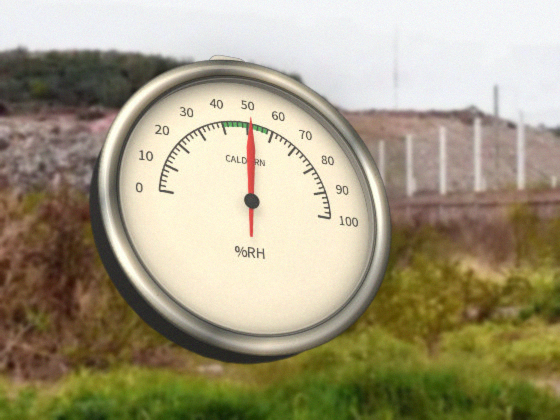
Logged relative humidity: 50 %
